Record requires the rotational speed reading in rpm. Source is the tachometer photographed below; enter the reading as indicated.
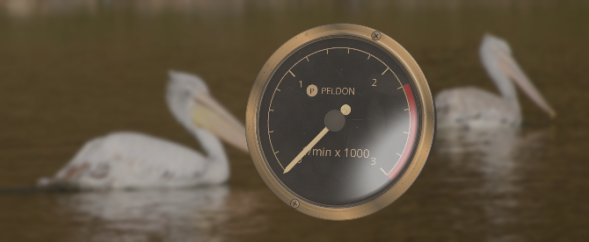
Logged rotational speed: 0 rpm
